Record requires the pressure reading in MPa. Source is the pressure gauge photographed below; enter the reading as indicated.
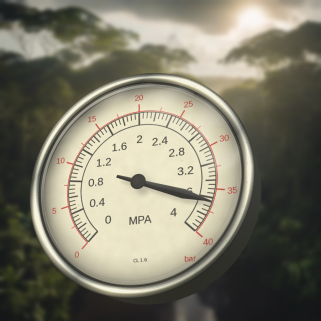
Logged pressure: 3.65 MPa
